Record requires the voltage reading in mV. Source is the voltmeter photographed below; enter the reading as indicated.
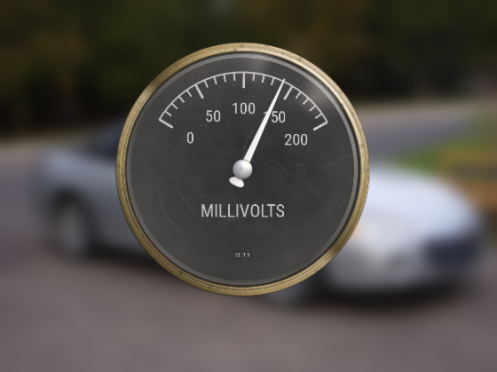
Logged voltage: 140 mV
